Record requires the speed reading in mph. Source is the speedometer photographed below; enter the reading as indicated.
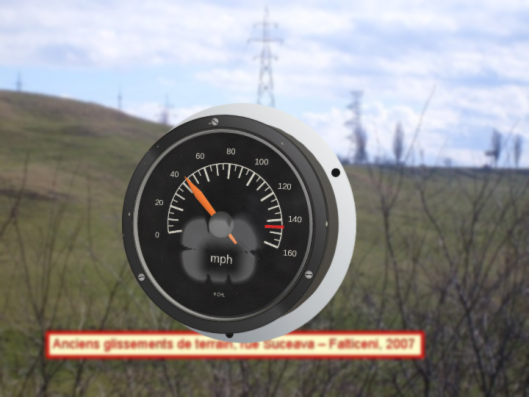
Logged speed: 45 mph
